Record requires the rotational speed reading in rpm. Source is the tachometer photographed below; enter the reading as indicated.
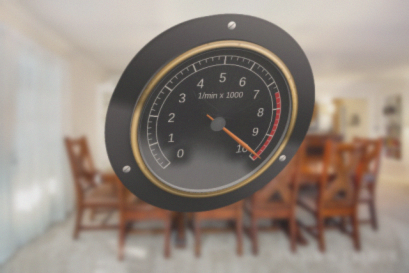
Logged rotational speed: 9800 rpm
